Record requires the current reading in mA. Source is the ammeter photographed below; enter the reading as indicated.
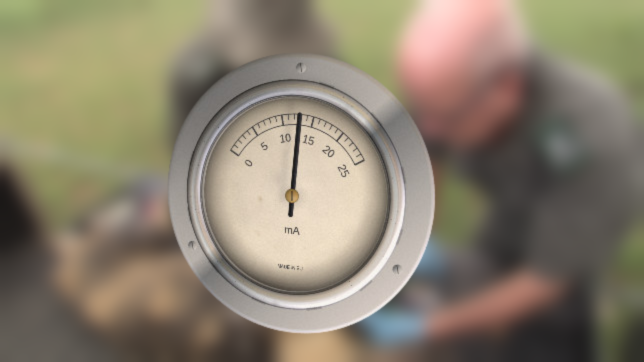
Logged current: 13 mA
